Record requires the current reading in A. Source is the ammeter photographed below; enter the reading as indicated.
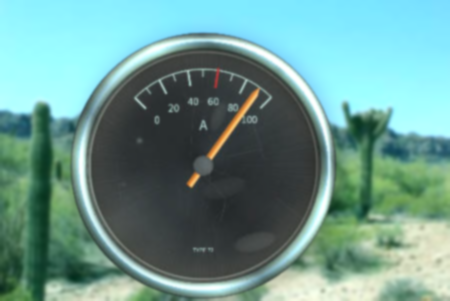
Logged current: 90 A
